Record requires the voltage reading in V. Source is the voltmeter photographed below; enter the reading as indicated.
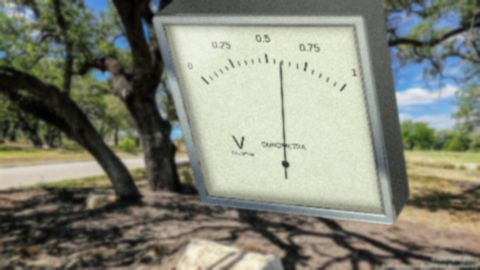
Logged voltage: 0.6 V
